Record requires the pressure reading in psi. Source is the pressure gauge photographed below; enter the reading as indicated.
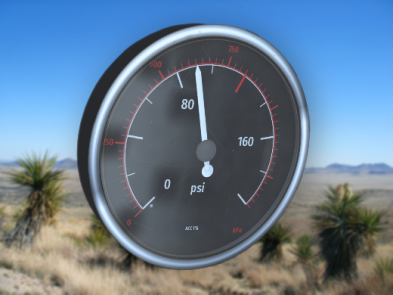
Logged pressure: 90 psi
